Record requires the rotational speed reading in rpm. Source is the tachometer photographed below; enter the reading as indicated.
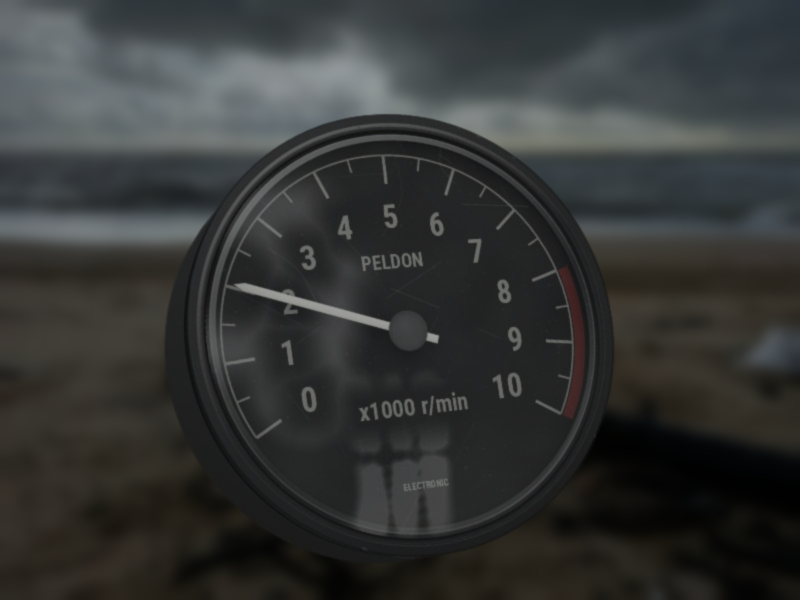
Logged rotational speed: 2000 rpm
